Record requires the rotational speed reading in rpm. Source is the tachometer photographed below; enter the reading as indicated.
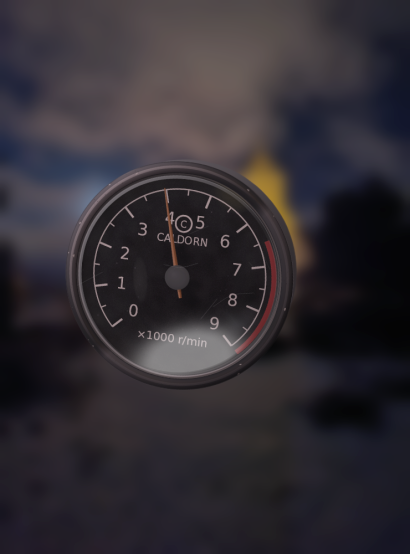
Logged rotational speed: 4000 rpm
